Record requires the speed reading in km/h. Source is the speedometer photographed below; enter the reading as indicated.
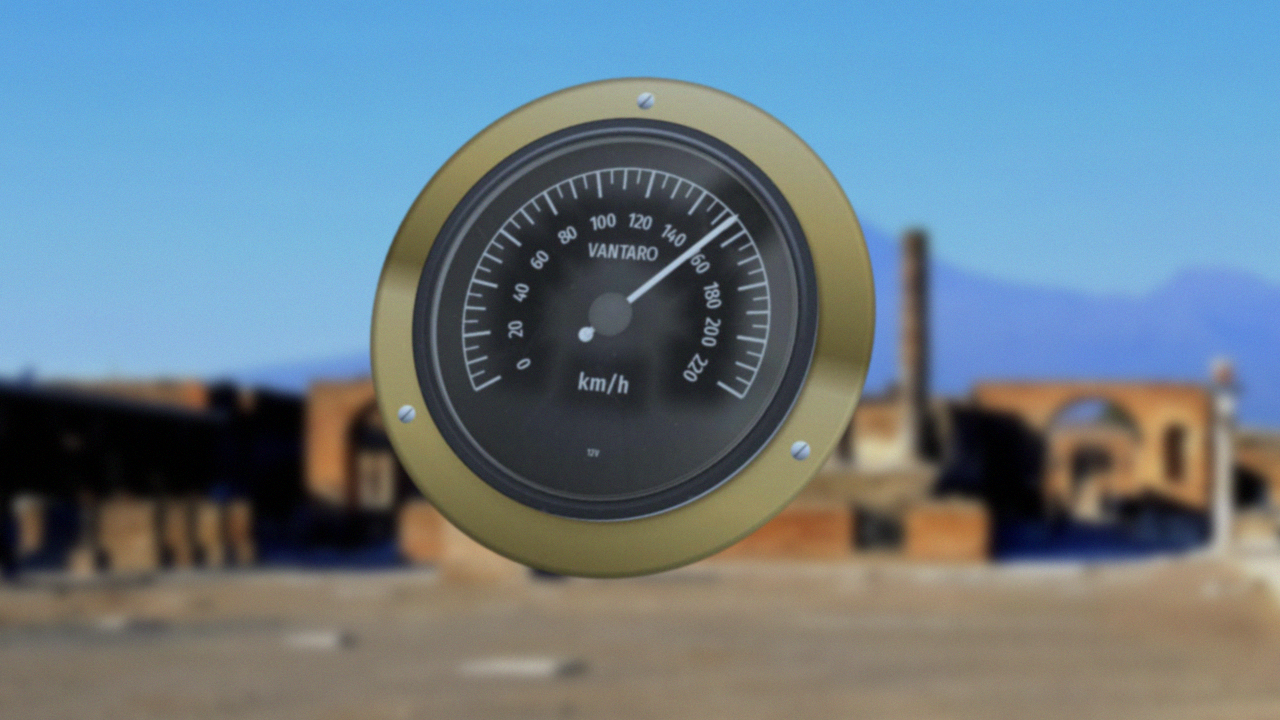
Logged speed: 155 km/h
